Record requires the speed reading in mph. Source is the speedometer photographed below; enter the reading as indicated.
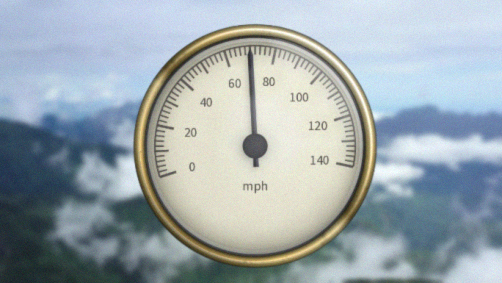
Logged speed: 70 mph
